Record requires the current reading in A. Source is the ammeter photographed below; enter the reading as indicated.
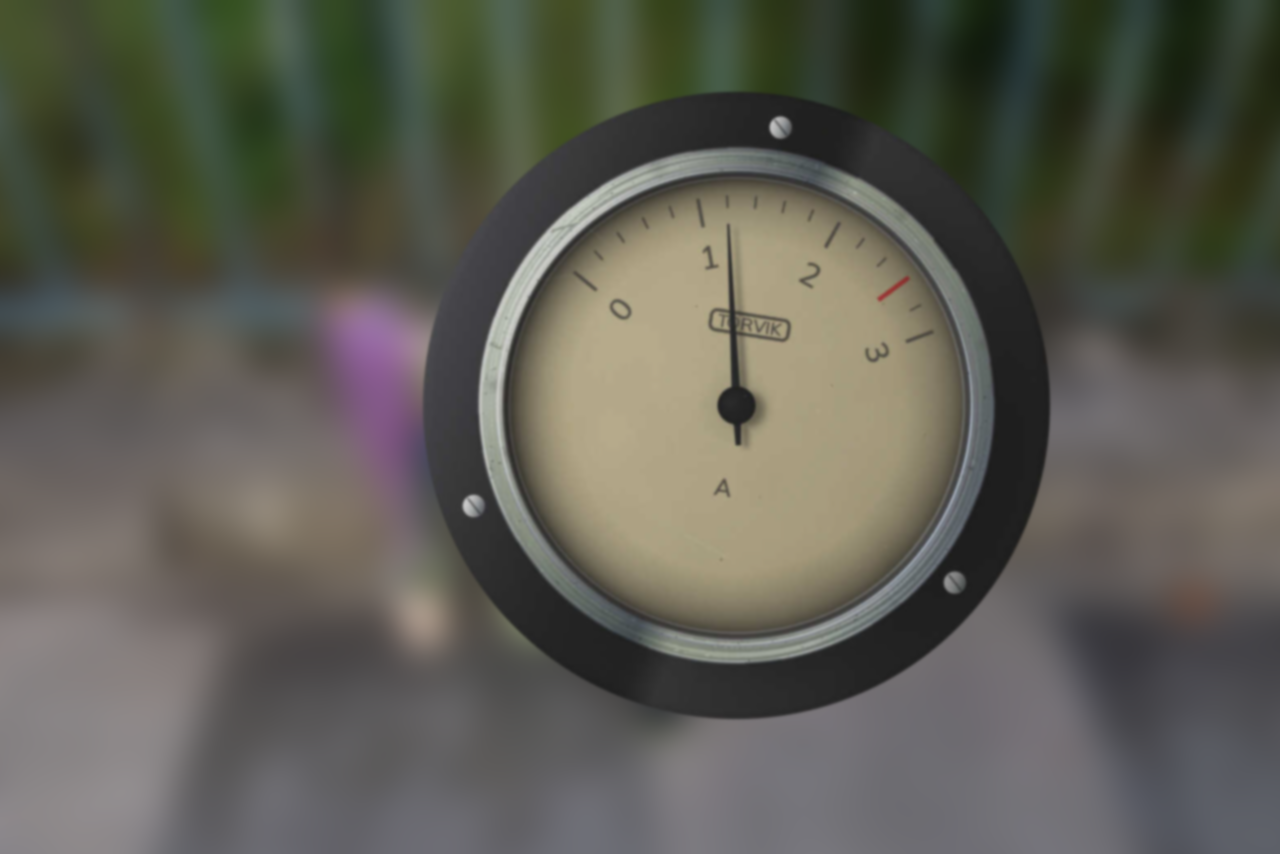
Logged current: 1.2 A
